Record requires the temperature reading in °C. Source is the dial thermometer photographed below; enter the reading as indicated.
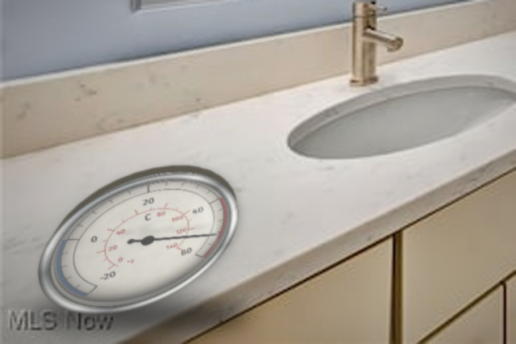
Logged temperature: 52 °C
